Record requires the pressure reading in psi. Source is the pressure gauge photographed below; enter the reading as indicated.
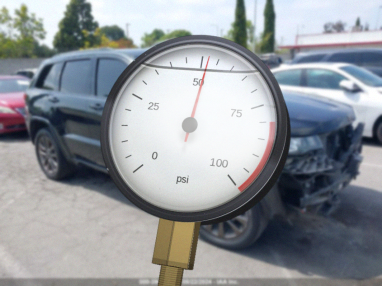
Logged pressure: 52.5 psi
